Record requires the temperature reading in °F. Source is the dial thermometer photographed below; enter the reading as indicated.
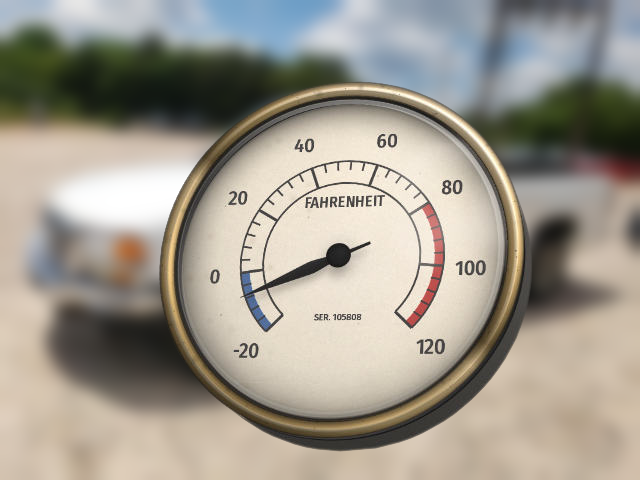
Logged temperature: -8 °F
